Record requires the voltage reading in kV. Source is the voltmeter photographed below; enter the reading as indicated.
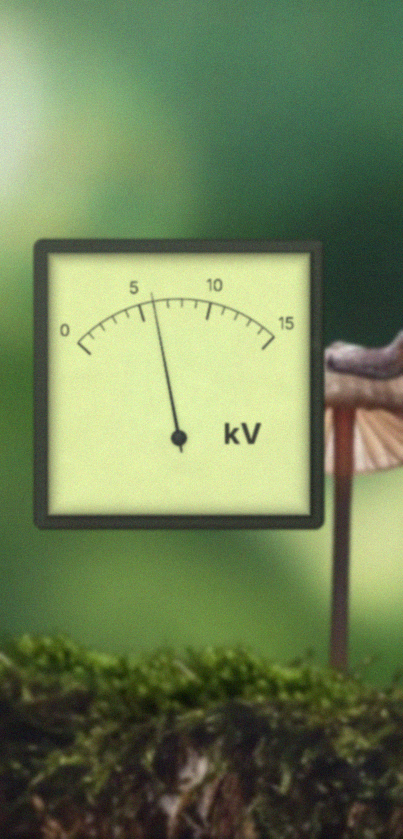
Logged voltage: 6 kV
